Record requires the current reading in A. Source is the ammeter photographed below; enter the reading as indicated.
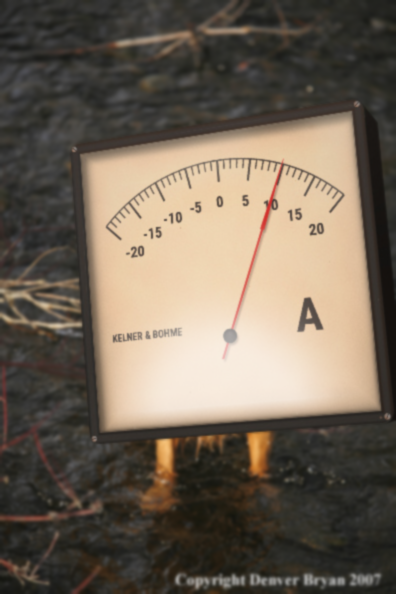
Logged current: 10 A
